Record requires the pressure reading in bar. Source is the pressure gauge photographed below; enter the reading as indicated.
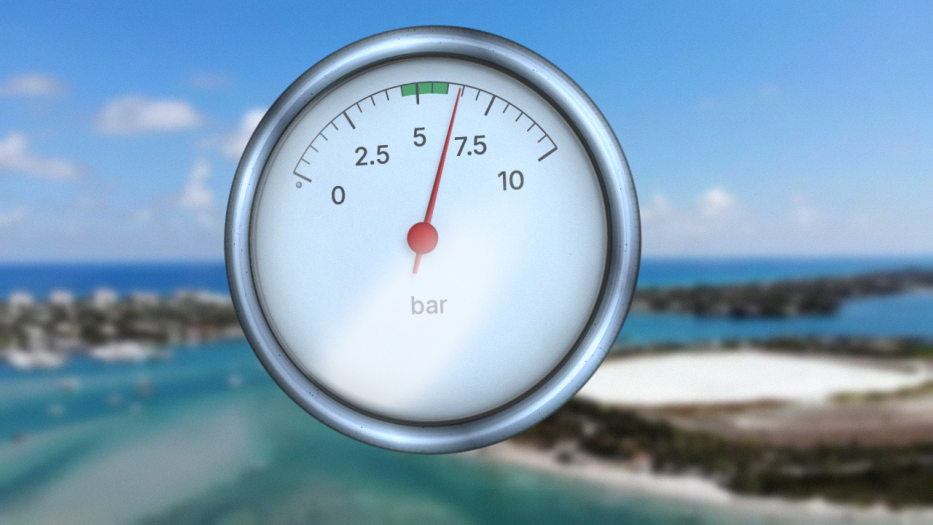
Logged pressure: 6.5 bar
